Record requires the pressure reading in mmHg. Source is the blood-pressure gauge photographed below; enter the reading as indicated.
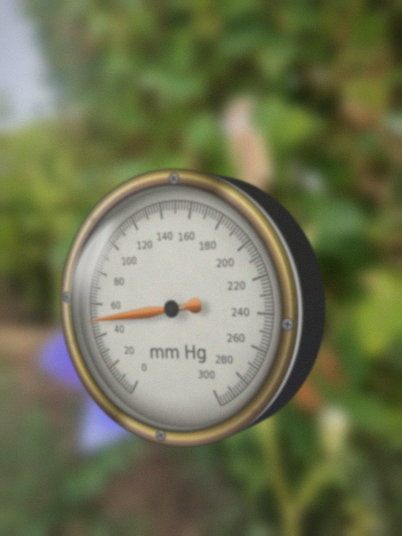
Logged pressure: 50 mmHg
